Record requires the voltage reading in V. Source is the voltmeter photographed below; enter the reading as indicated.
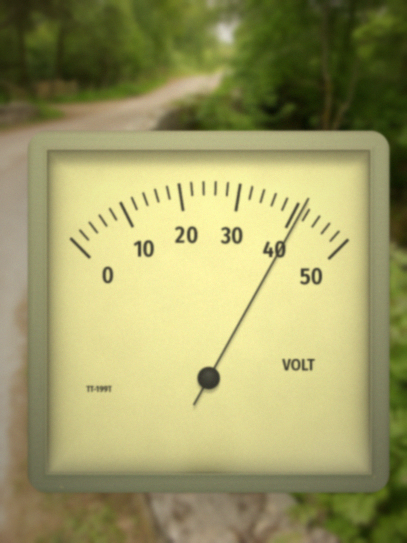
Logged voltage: 41 V
